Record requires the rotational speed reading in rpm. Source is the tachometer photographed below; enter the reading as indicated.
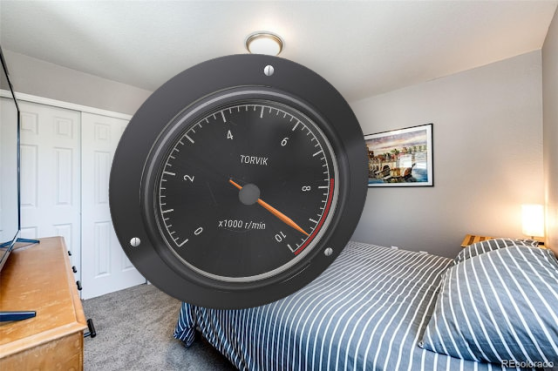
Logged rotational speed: 9400 rpm
